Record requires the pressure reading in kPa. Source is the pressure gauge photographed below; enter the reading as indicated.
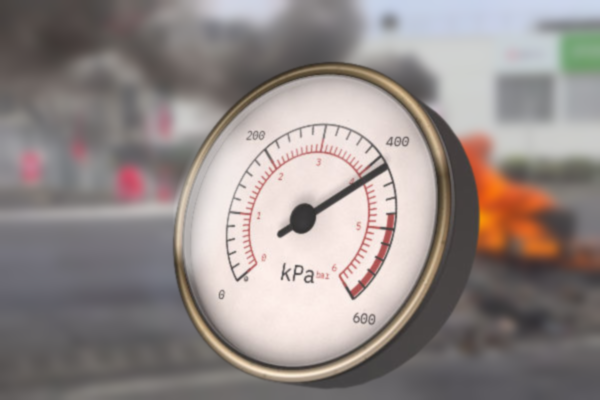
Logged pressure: 420 kPa
